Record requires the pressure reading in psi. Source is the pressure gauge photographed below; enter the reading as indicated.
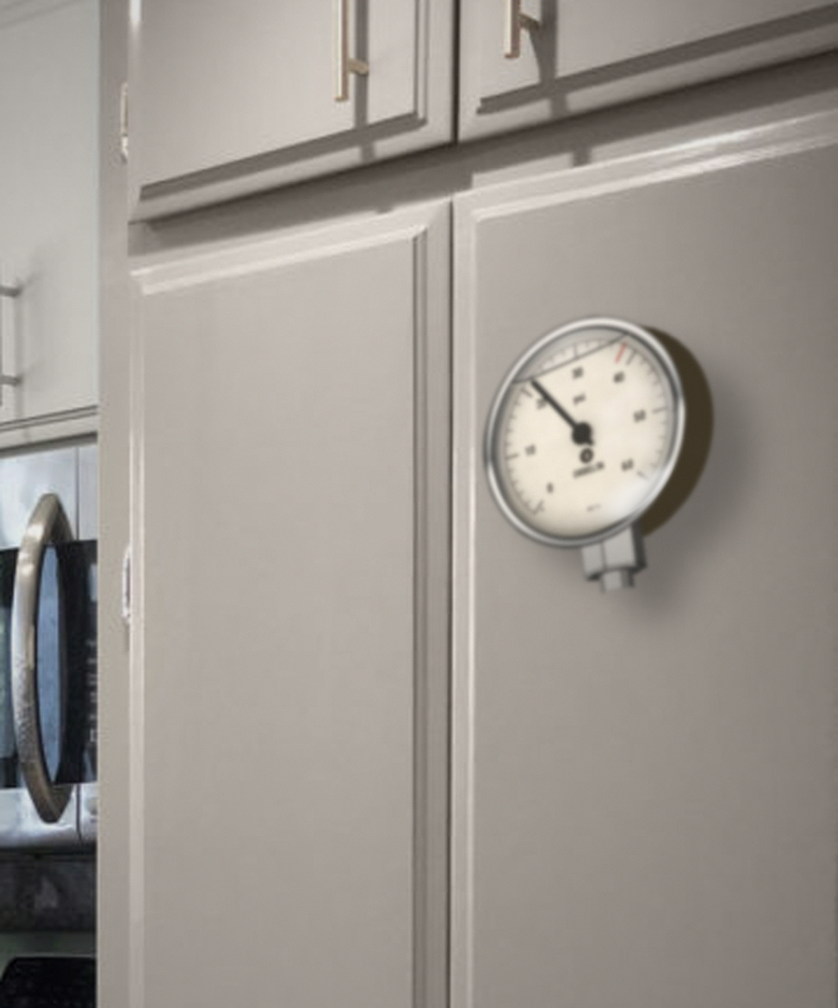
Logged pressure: 22 psi
